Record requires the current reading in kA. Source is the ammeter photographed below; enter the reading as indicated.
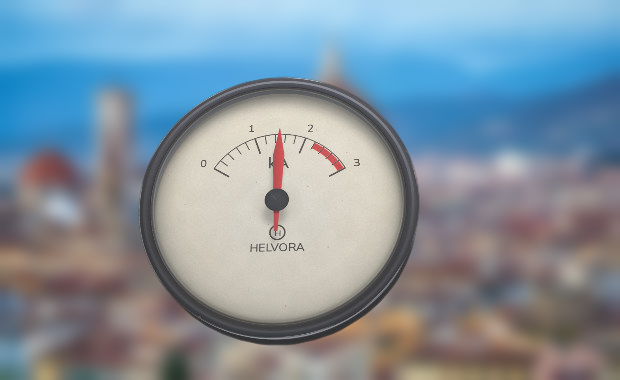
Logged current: 1.5 kA
